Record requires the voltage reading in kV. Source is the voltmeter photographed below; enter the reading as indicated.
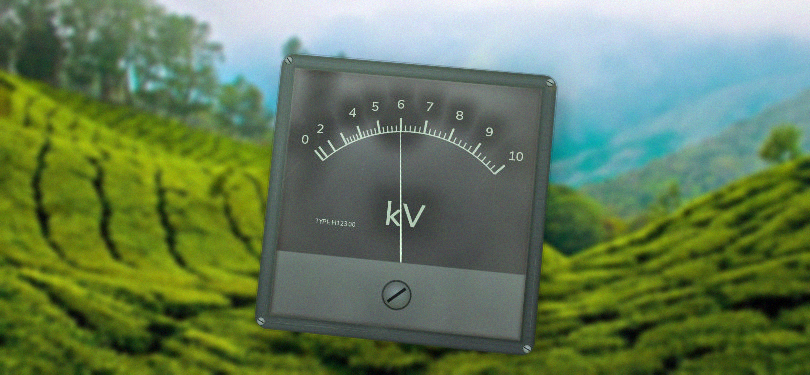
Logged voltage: 6 kV
